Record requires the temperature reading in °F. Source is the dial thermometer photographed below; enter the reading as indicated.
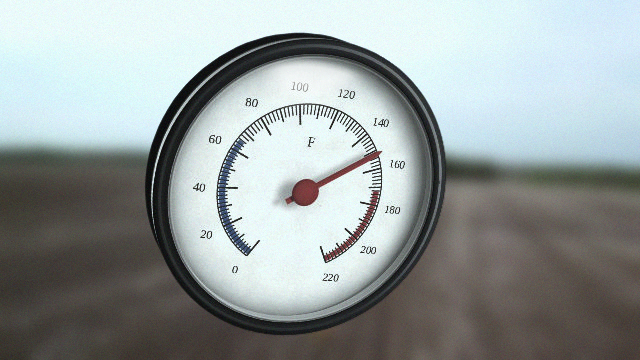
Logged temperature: 150 °F
